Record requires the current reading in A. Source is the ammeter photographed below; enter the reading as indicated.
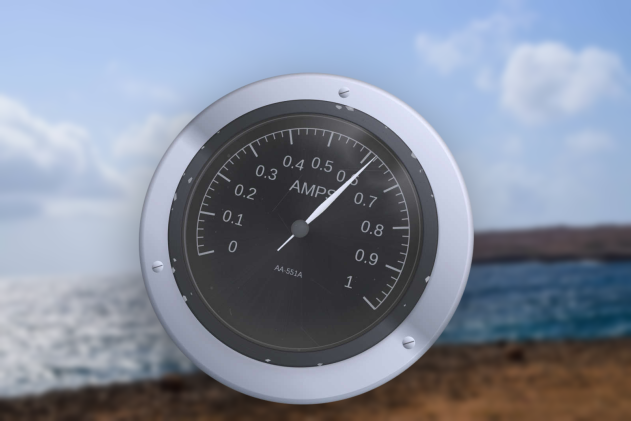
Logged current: 0.62 A
